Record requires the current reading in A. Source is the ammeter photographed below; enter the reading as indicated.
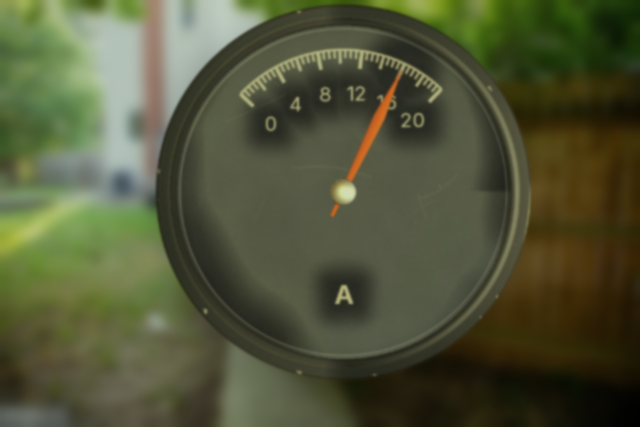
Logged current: 16 A
